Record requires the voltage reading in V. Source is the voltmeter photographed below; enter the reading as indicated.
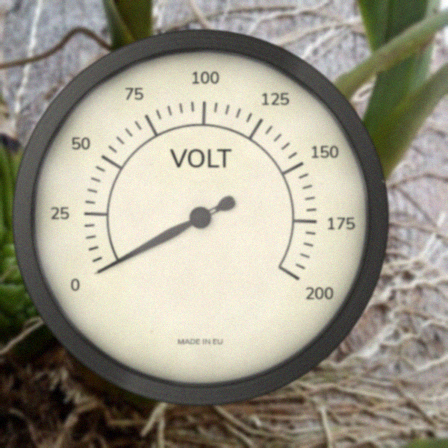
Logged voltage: 0 V
